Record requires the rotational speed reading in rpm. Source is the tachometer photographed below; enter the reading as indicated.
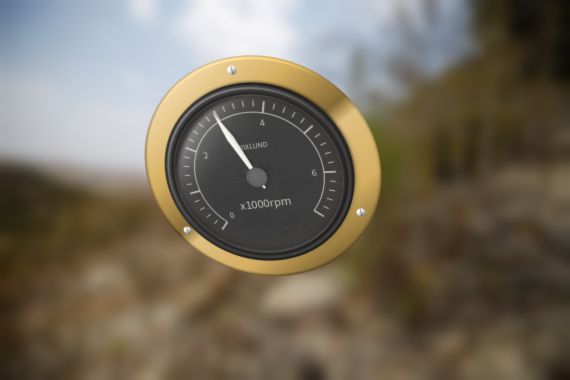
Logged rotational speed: 3000 rpm
